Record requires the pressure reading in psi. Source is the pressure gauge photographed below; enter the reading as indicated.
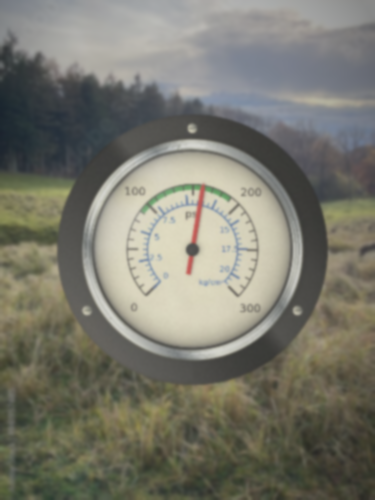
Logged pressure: 160 psi
